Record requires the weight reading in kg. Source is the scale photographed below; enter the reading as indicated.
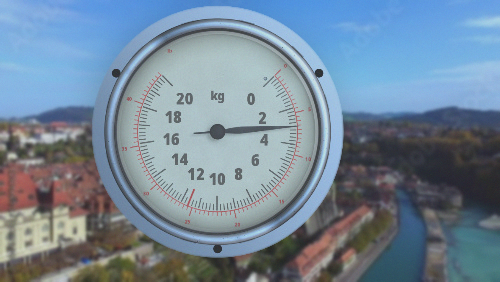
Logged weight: 3 kg
